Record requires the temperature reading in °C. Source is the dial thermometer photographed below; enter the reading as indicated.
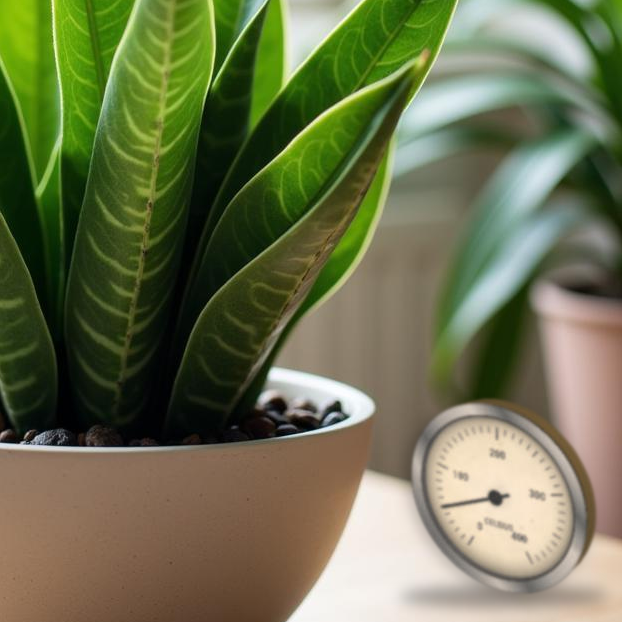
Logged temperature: 50 °C
